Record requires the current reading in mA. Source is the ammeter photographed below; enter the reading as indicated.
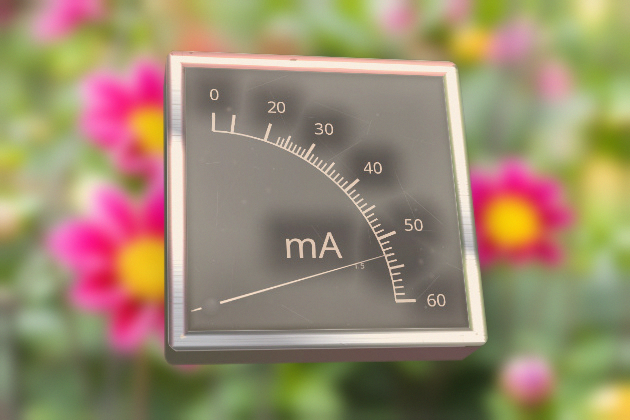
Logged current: 53 mA
